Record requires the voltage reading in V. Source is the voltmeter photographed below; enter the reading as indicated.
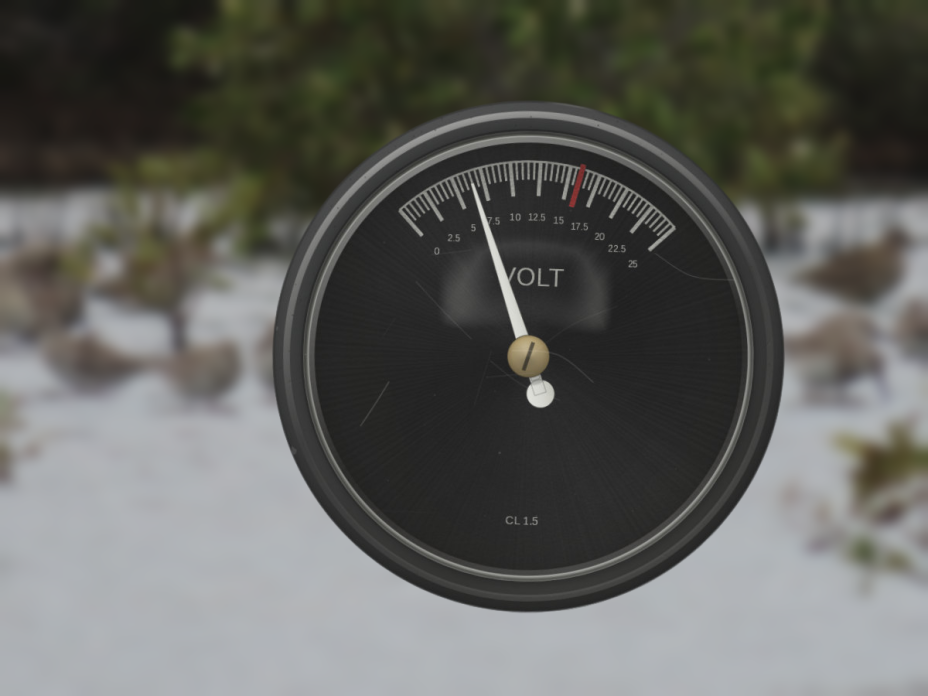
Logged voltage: 6.5 V
